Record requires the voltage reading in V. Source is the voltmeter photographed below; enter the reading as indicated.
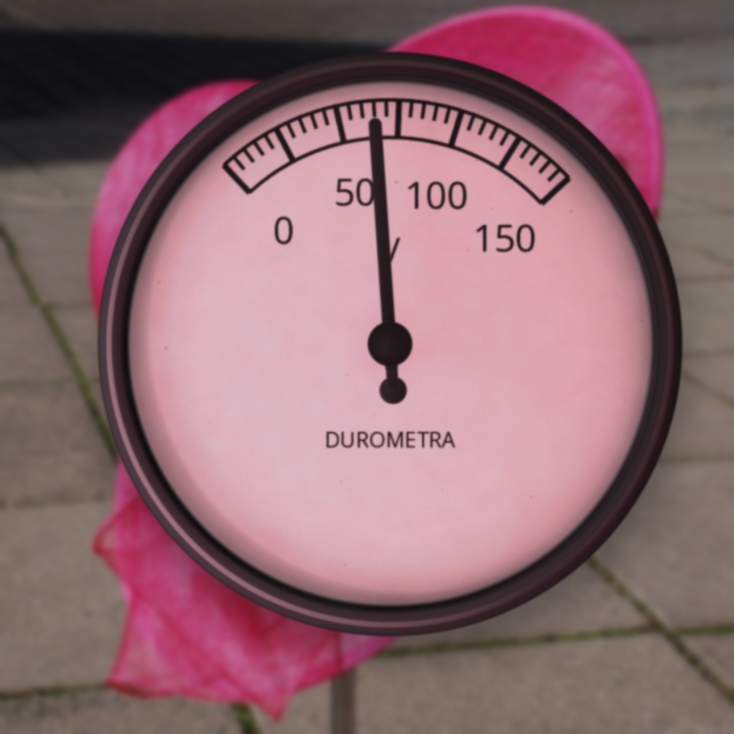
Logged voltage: 65 V
